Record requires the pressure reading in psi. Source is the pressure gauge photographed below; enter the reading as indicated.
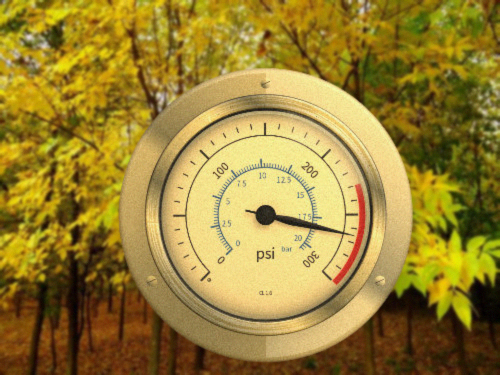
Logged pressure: 265 psi
